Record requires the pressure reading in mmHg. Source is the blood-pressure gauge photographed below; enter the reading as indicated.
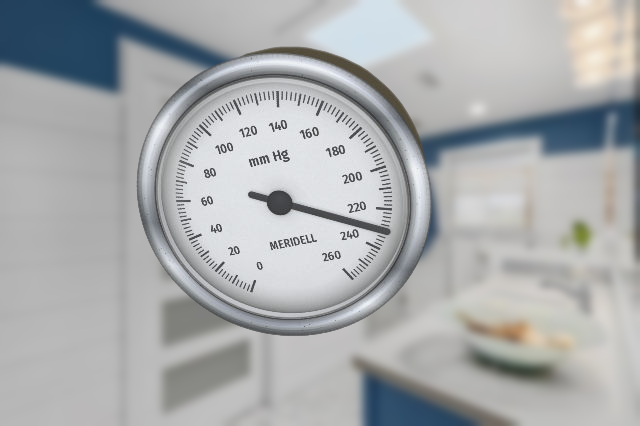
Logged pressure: 230 mmHg
